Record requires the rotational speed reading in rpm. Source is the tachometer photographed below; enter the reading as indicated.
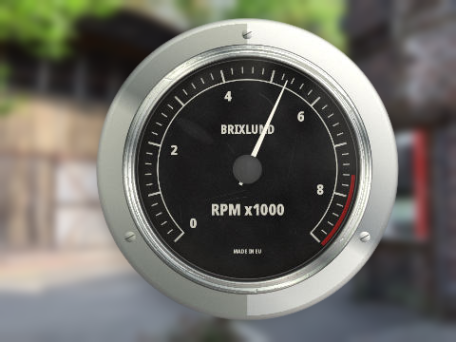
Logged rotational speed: 5300 rpm
